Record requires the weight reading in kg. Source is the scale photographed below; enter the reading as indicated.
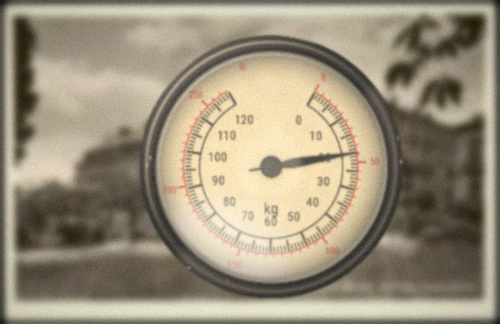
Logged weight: 20 kg
